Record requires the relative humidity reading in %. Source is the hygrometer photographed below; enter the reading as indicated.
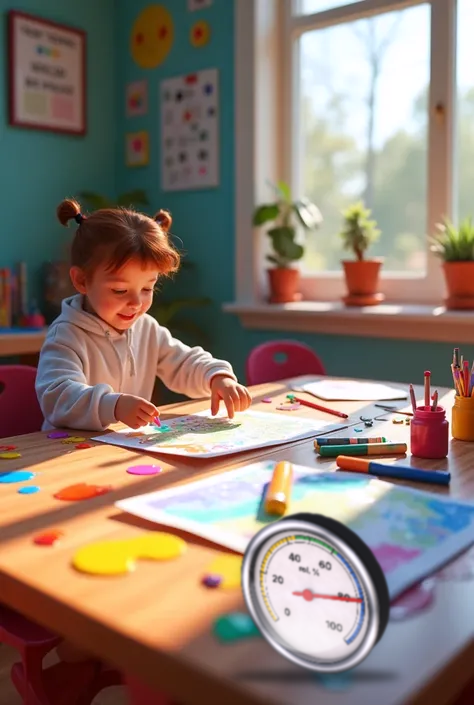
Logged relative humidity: 80 %
